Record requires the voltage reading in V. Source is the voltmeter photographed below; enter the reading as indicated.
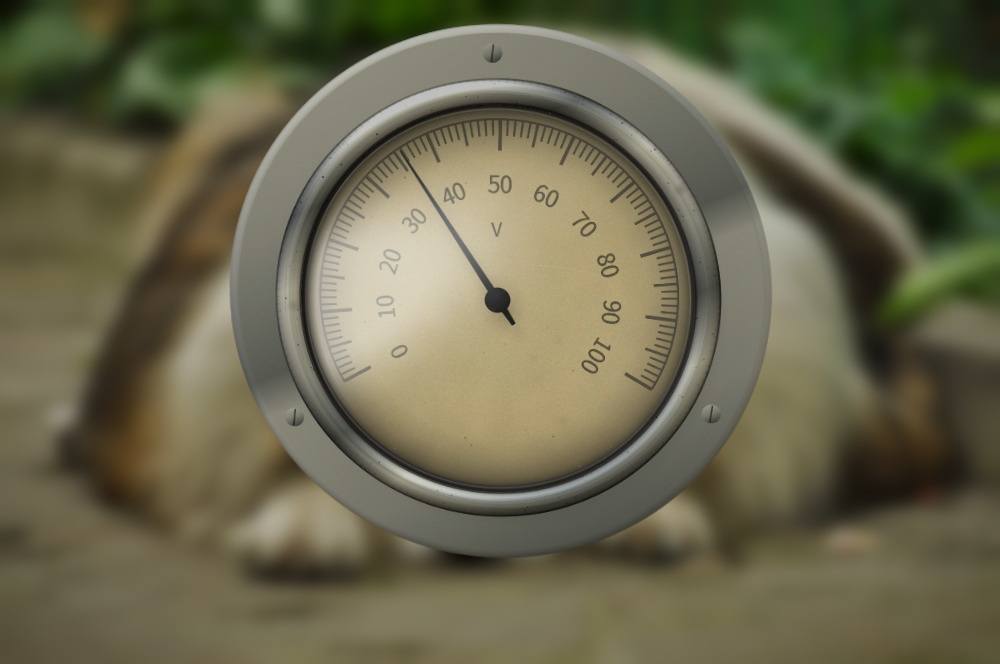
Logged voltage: 36 V
